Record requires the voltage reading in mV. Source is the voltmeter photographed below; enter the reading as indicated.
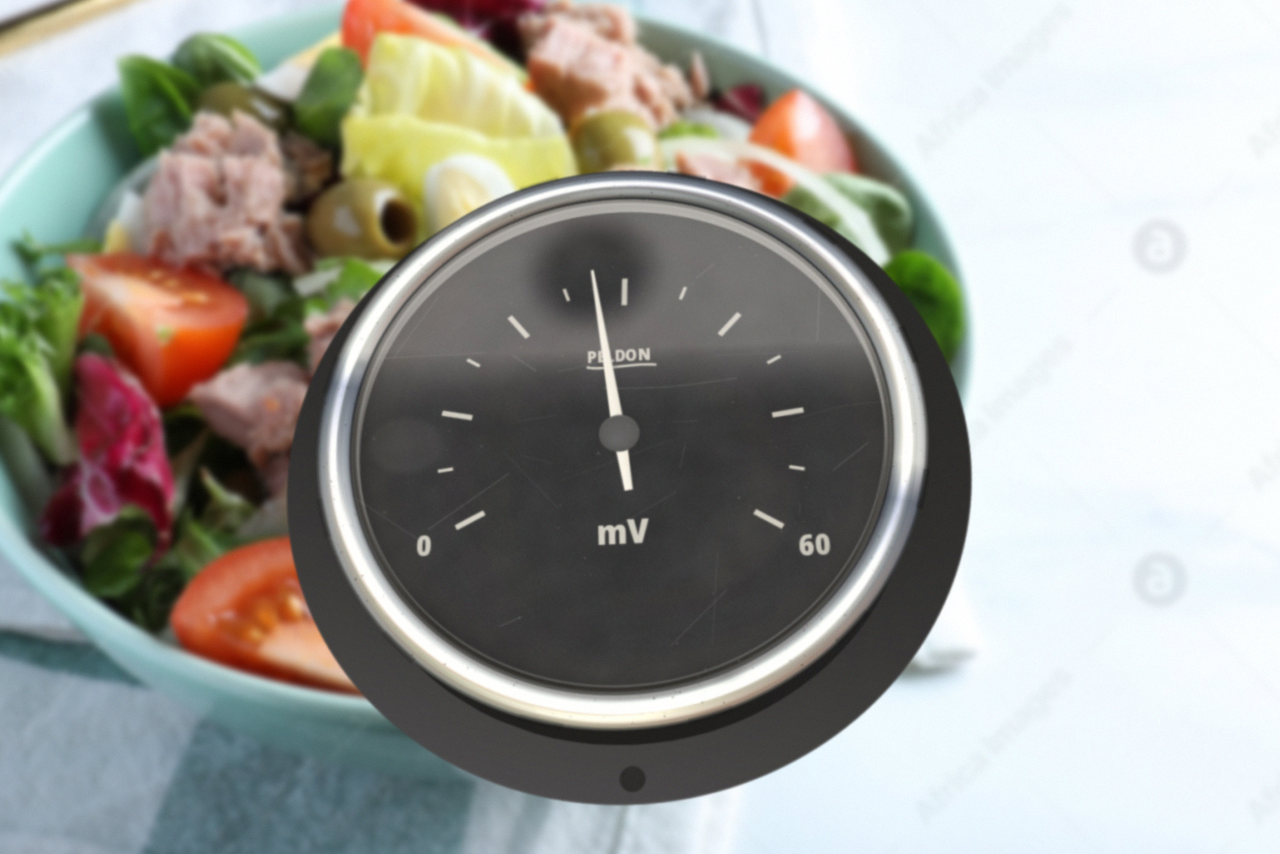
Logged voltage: 27.5 mV
